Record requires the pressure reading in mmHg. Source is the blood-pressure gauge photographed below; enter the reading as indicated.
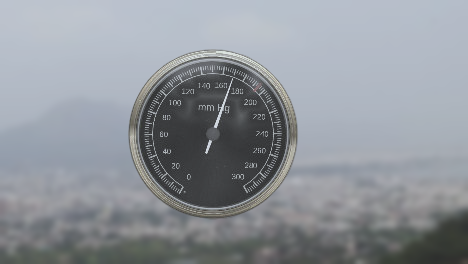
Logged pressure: 170 mmHg
